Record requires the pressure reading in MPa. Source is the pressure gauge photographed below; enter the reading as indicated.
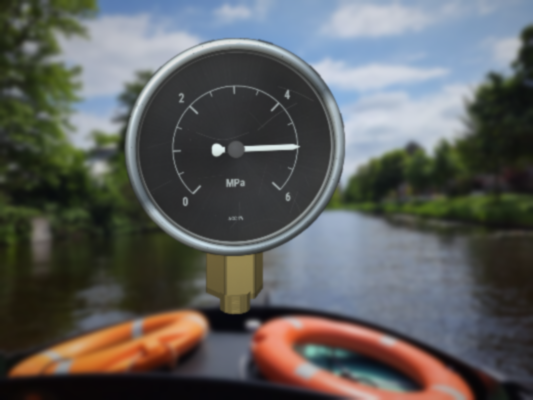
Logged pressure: 5 MPa
